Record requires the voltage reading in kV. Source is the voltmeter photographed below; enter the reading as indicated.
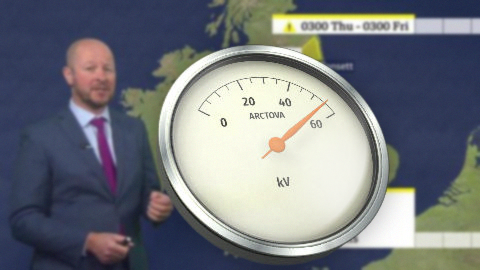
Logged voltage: 55 kV
